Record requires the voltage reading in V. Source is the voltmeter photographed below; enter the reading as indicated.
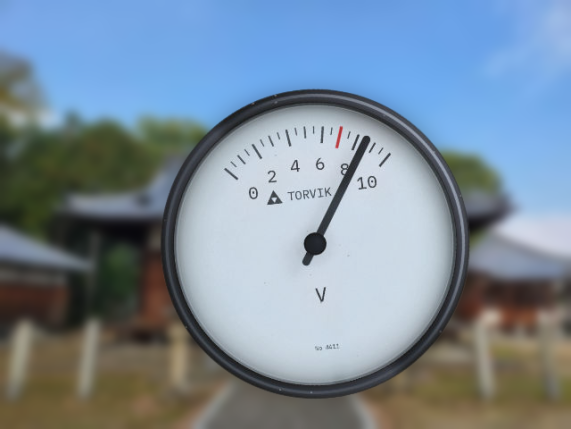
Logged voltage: 8.5 V
